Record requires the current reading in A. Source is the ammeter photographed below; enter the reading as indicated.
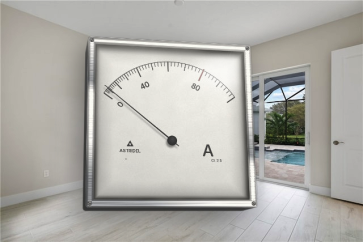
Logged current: 10 A
